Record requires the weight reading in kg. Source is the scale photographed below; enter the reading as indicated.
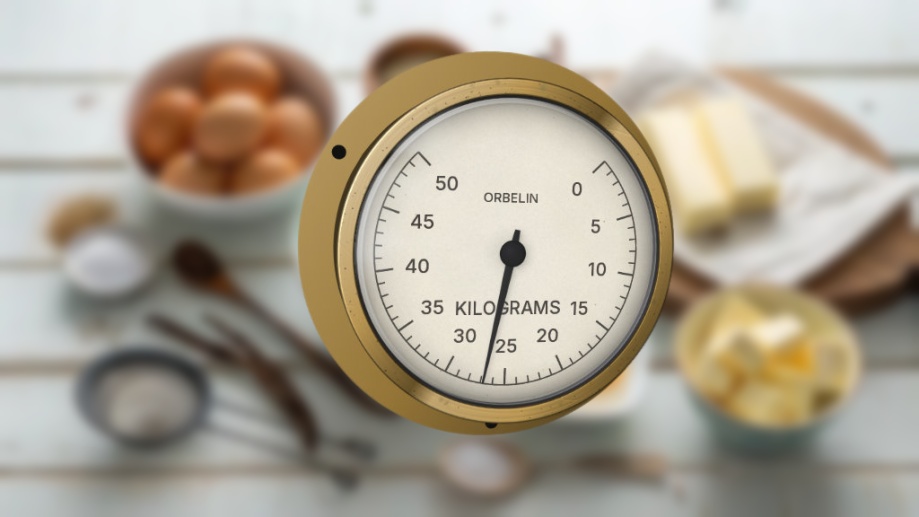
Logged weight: 27 kg
